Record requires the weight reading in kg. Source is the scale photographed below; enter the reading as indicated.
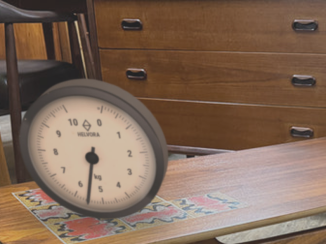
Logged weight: 5.5 kg
